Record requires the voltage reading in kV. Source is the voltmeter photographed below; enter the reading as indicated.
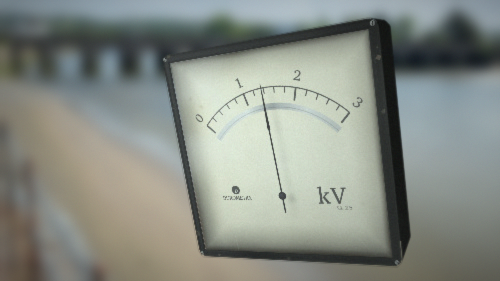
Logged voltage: 1.4 kV
